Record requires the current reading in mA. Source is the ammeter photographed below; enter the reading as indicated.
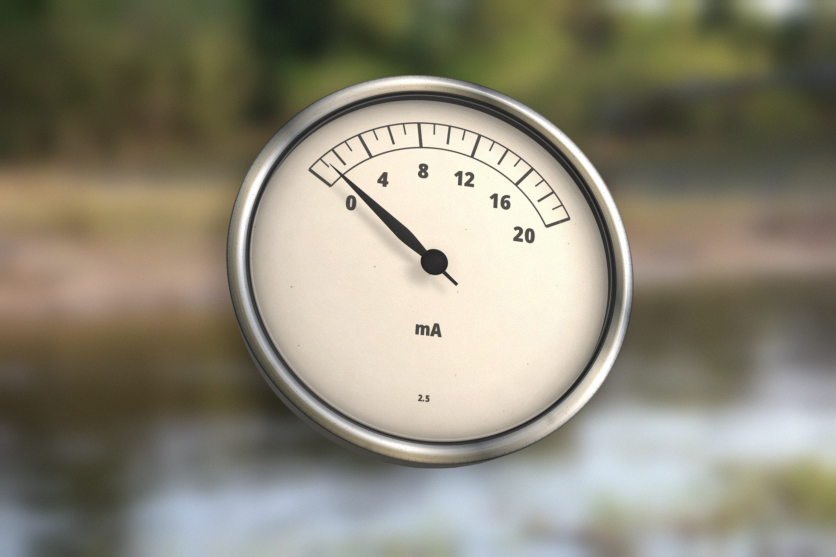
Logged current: 1 mA
